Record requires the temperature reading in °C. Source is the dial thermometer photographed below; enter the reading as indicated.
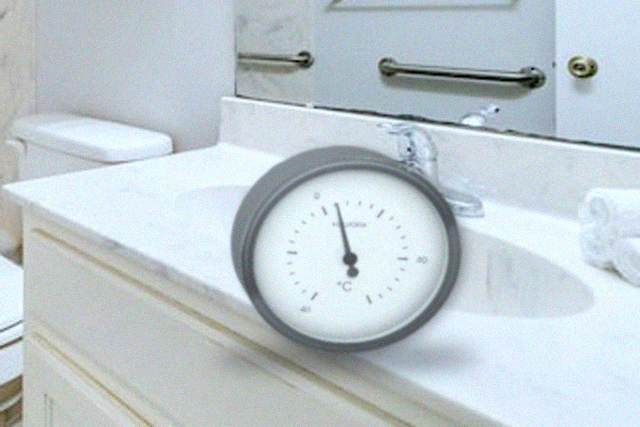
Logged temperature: 4 °C
